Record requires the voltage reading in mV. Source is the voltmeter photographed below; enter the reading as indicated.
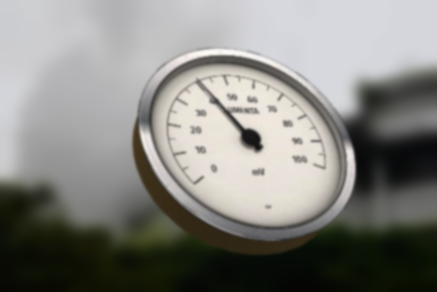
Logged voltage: 40 mV
